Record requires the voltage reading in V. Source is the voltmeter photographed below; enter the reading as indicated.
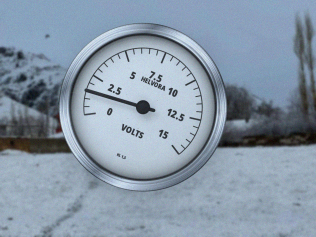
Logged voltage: 1.5 V
